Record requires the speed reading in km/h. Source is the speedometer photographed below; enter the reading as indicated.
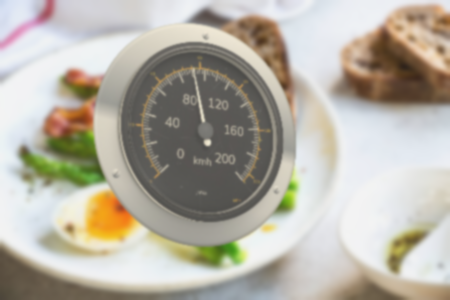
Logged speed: 90 km/h
